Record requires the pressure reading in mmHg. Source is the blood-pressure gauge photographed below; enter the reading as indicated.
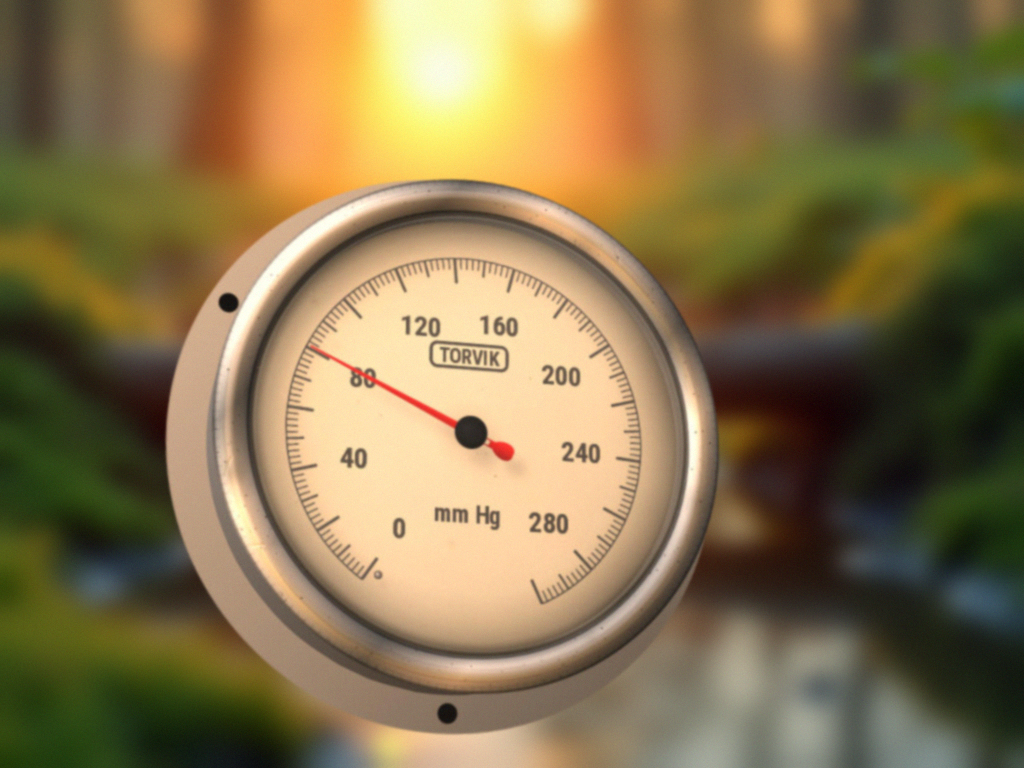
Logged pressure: 80 mmHg
